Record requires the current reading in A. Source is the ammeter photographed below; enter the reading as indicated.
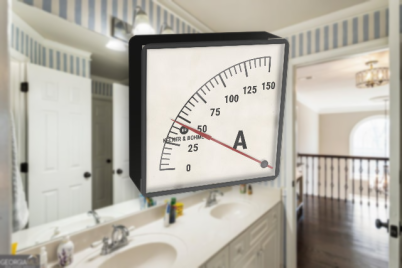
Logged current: 45 A
